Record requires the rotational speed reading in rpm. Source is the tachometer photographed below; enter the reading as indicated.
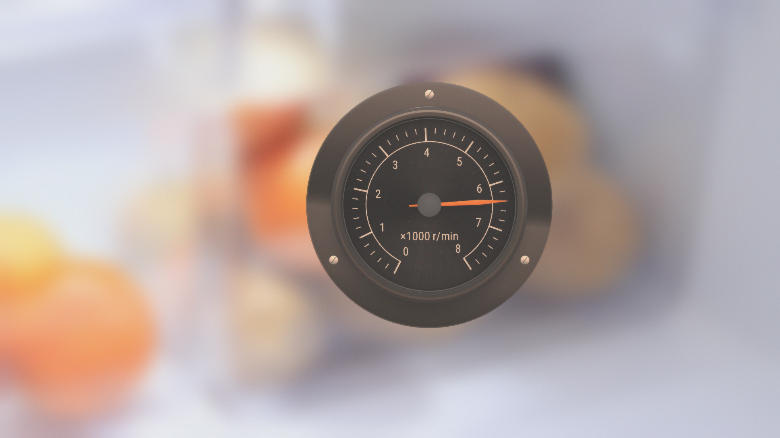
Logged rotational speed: 6400 rpm
